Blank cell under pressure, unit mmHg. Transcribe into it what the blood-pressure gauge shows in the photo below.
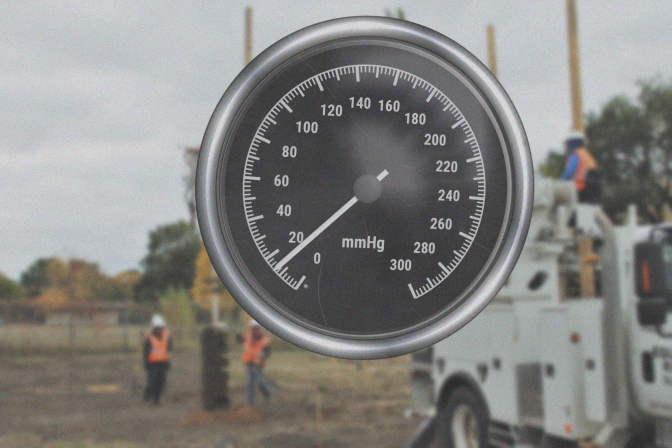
14 mmHg
